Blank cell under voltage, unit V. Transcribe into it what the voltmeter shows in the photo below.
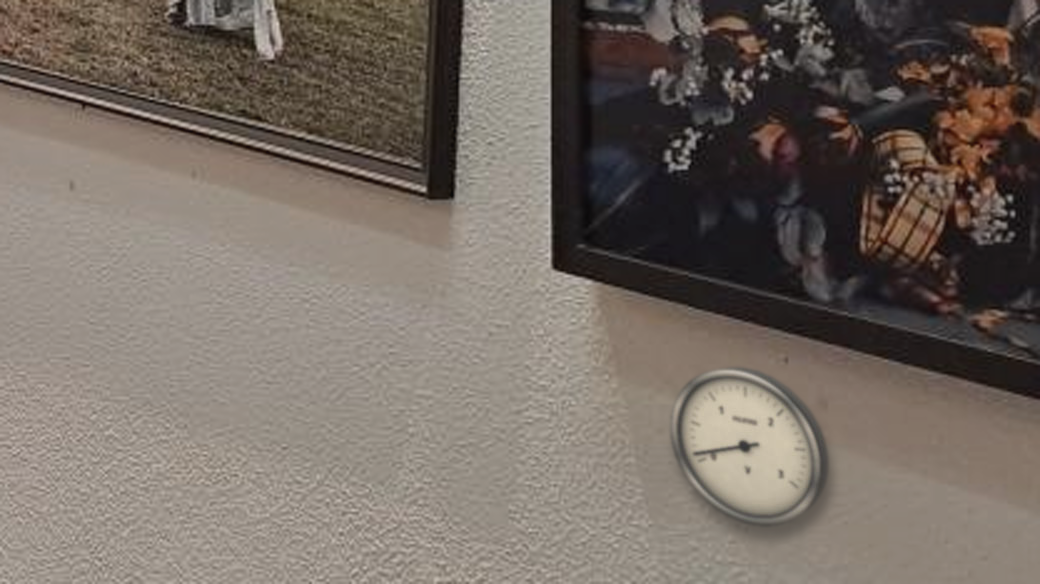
0.1 V
